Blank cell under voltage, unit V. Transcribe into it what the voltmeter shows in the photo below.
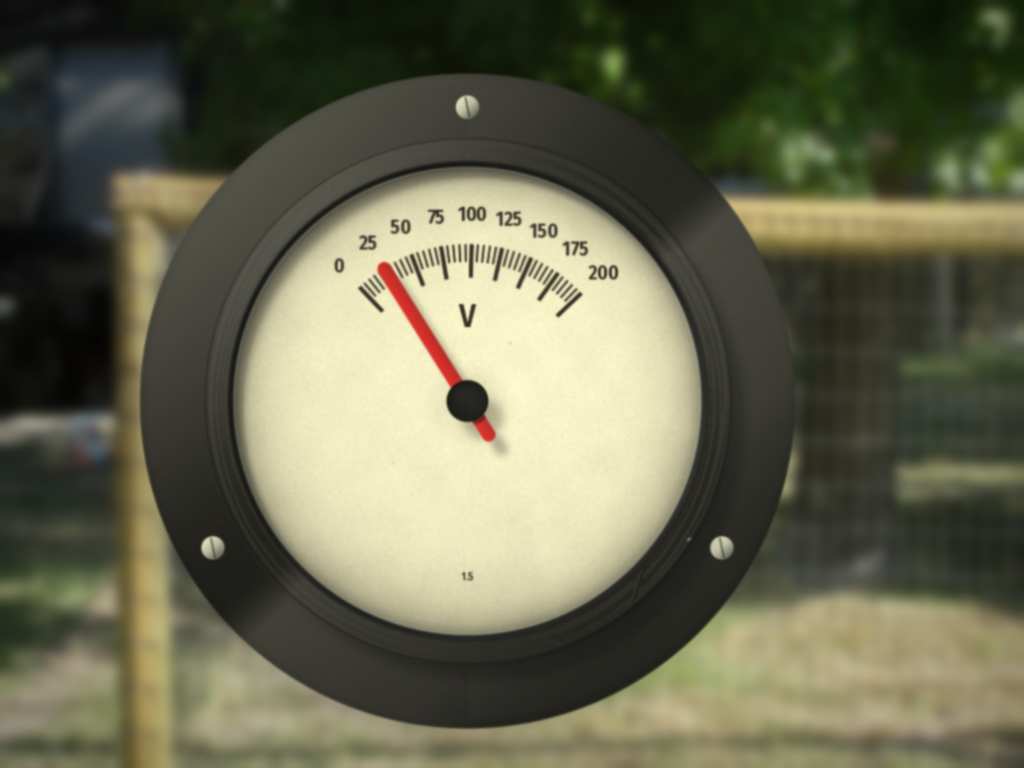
25 V
